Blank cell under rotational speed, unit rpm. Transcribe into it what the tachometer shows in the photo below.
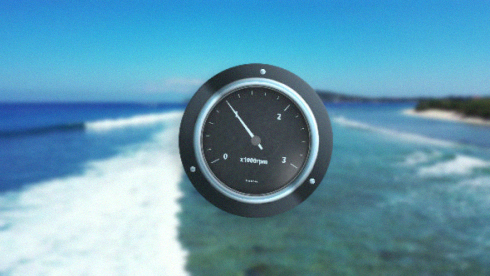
1000 rpm
